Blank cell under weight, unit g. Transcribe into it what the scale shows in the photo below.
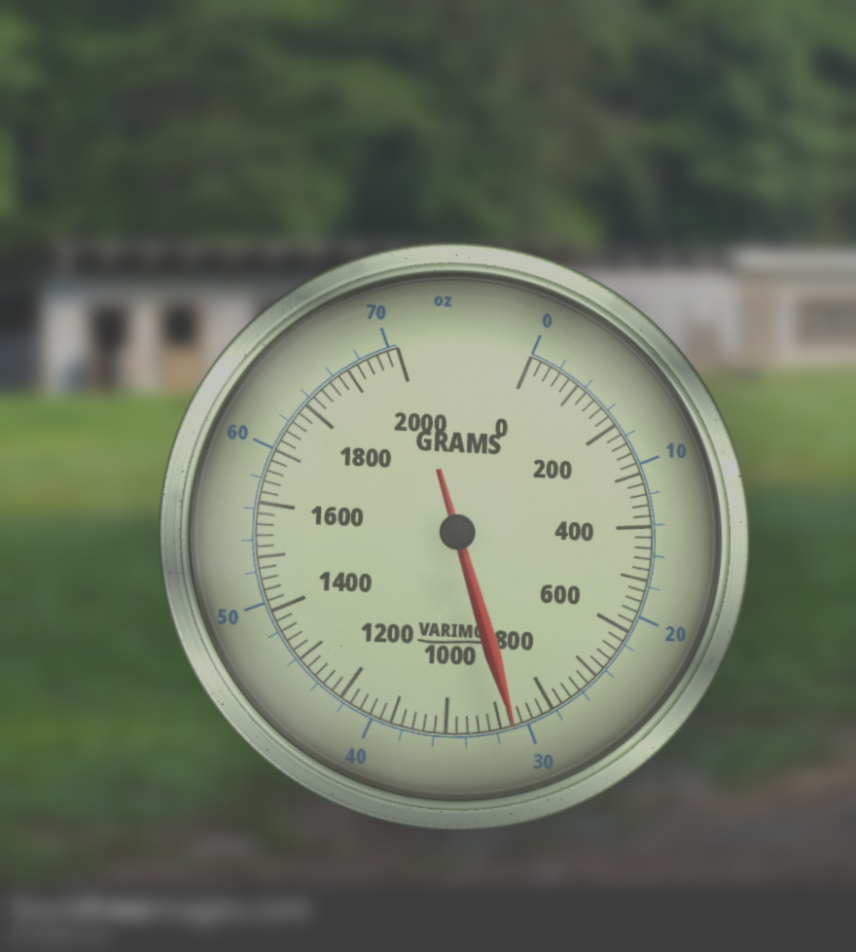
880 g
